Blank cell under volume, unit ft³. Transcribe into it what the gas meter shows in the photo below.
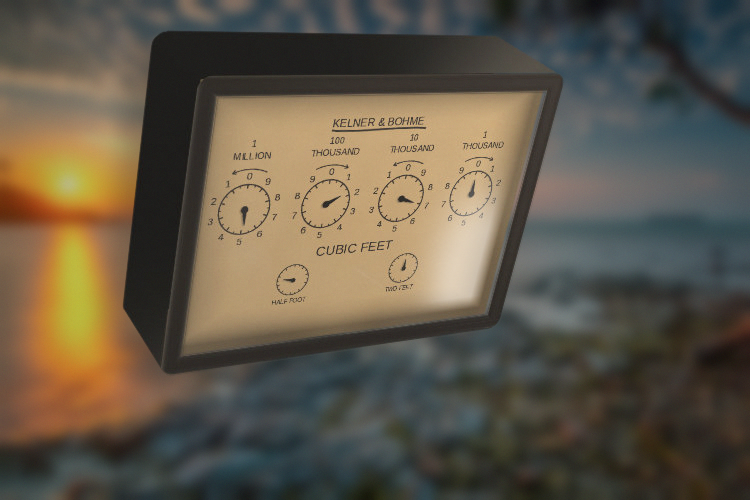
517000 ft³
